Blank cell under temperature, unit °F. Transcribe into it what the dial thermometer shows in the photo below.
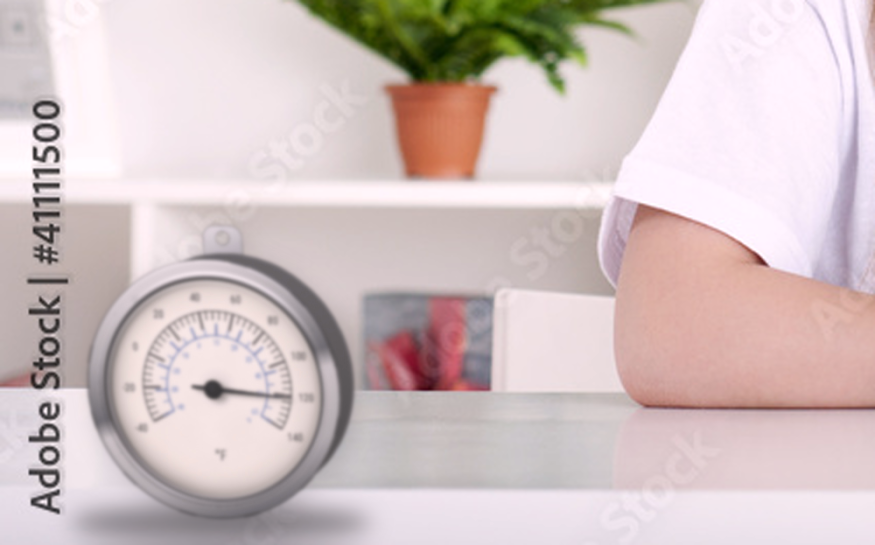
120 °F
